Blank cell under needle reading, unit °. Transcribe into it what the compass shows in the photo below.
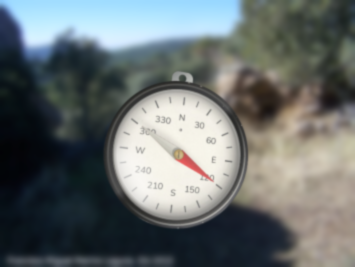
120 °
